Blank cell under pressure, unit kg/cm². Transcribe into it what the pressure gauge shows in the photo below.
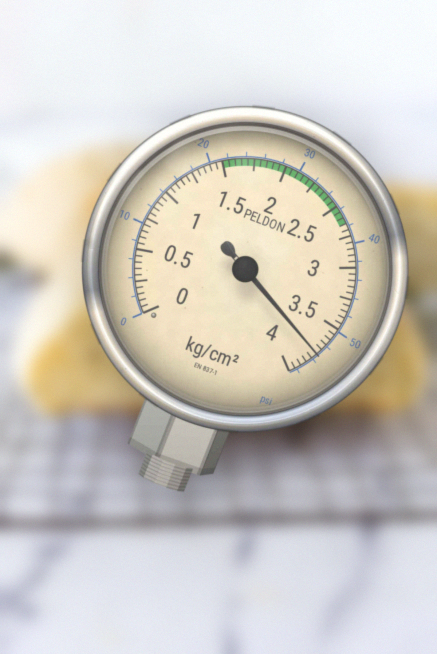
3.75 kg/cm²
